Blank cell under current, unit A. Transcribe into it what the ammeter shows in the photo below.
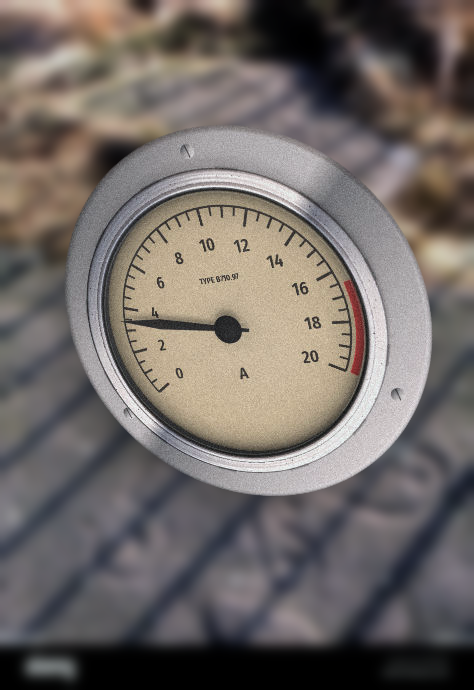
3.5 A
